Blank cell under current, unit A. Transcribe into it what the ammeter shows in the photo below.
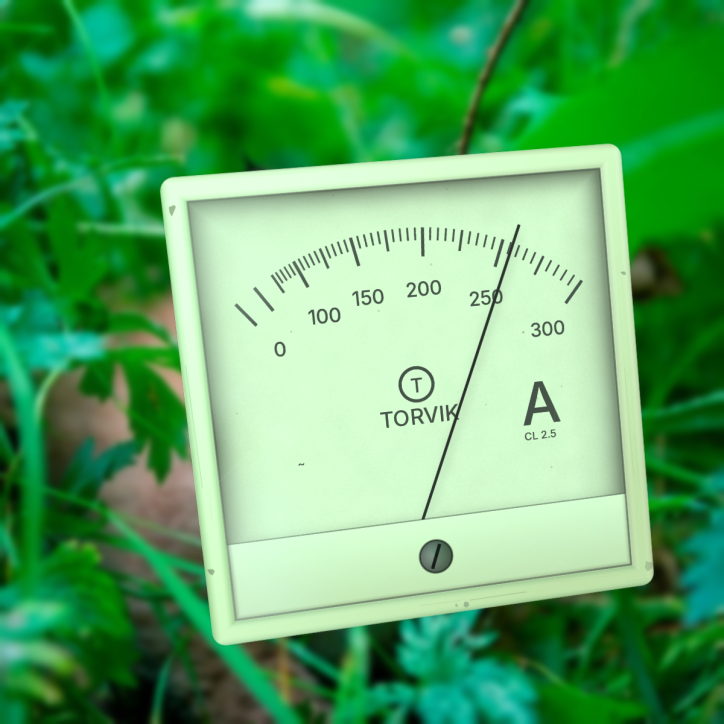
255 A
